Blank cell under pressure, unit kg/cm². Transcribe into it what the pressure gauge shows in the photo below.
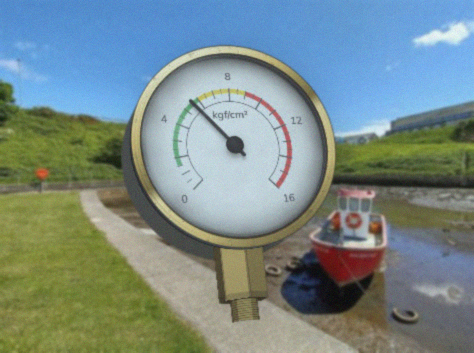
5.5 kg/cm²
